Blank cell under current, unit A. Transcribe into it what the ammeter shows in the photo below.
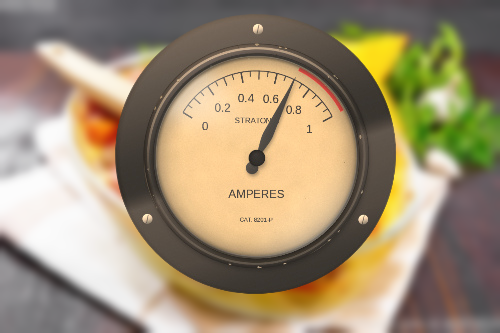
0.7 A
